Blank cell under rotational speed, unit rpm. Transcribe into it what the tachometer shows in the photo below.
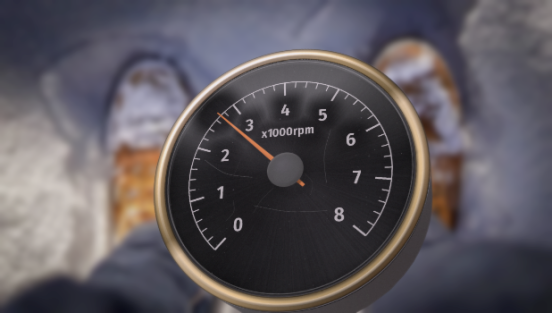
2700 rpm
